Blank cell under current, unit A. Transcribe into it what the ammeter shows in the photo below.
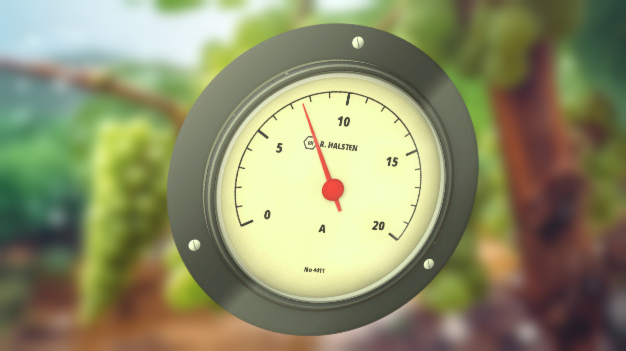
7.5 A
